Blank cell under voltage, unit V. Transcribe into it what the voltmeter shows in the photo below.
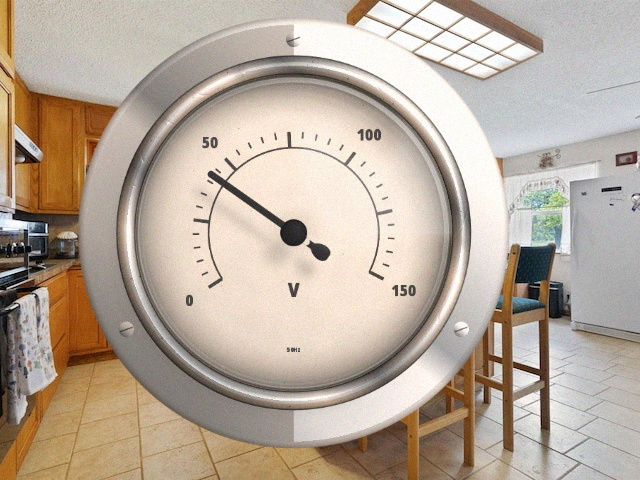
42.5 V
